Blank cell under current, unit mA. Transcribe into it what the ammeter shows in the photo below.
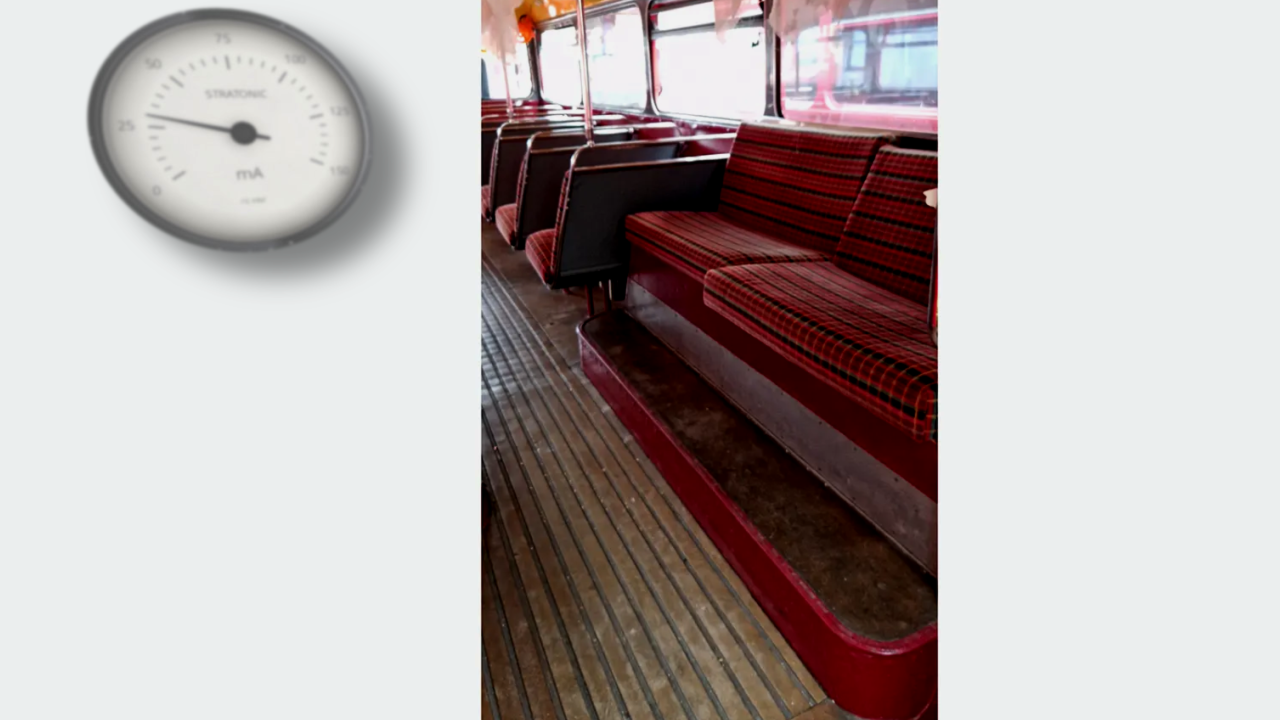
30 mA
